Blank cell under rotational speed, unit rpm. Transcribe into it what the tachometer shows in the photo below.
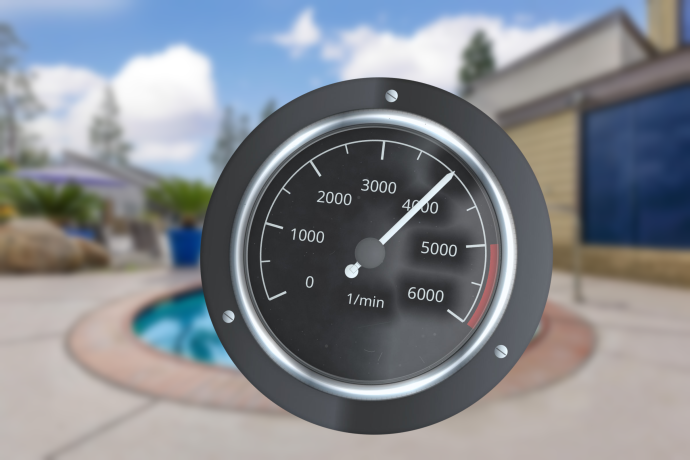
4000 rpm
